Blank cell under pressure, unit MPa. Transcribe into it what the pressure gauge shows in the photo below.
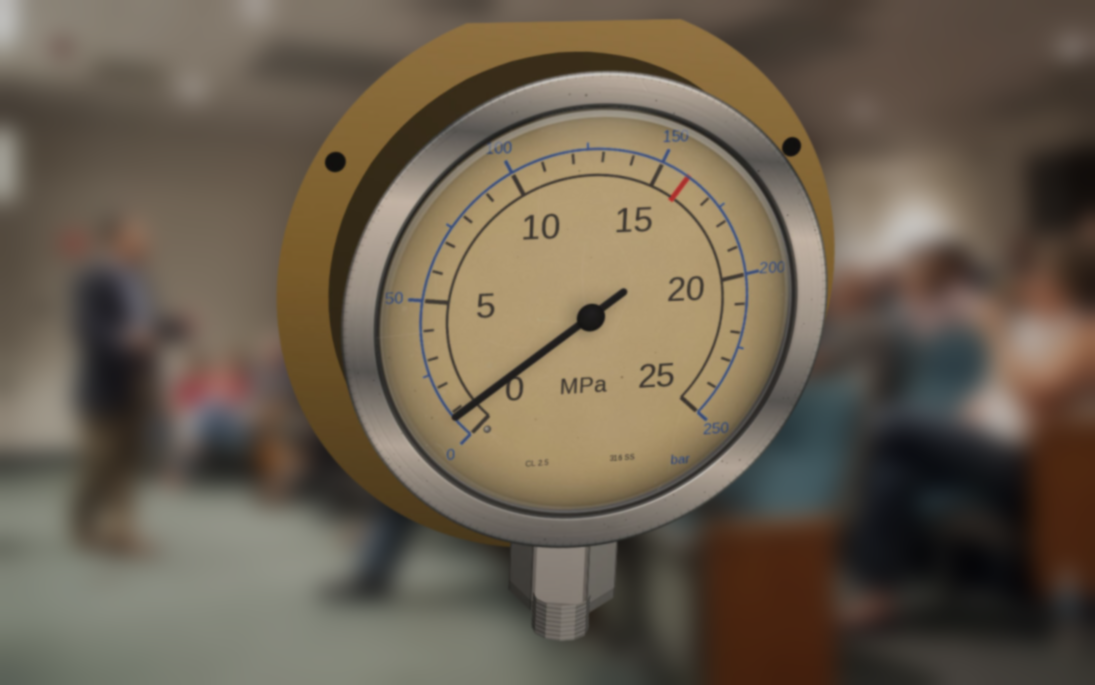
1 MPa
